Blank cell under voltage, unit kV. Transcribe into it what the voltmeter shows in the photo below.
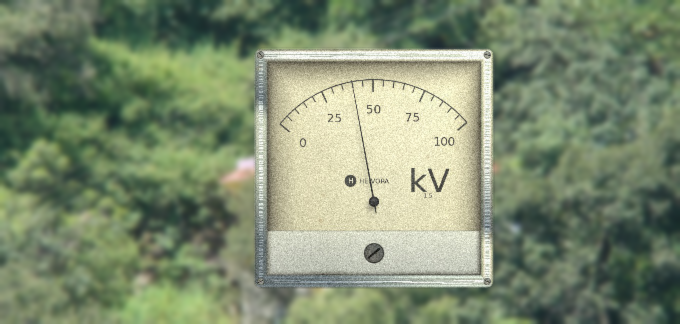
40 kV
